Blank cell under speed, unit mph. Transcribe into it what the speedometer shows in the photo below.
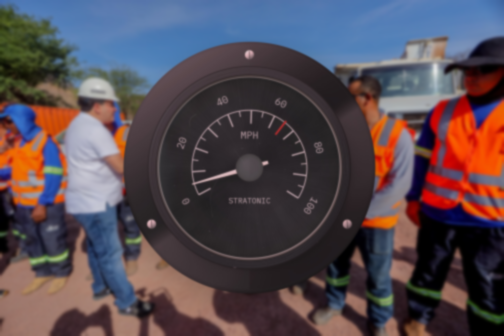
5 mph
